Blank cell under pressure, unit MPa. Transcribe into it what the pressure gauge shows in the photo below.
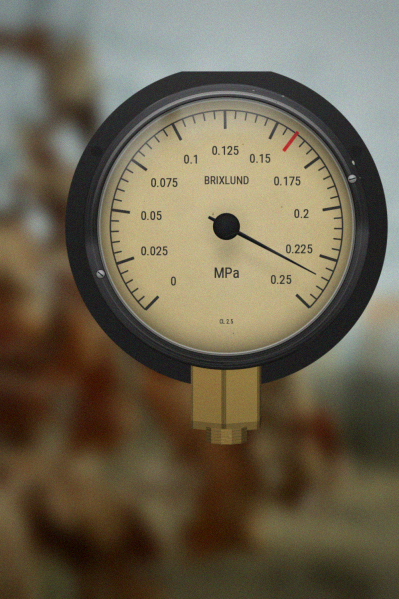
0.235 MPa
